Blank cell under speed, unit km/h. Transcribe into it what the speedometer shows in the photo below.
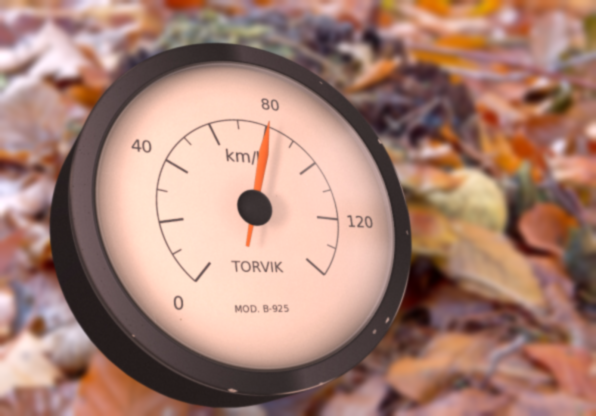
80 km/h
